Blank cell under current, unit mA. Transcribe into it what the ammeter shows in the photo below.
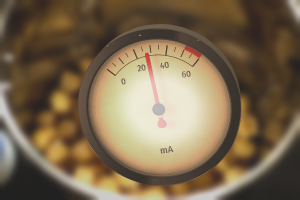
27.5 mA
